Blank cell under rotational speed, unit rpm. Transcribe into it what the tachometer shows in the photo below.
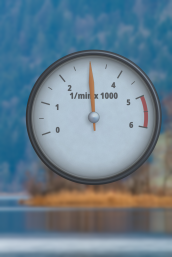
3000 rpm
